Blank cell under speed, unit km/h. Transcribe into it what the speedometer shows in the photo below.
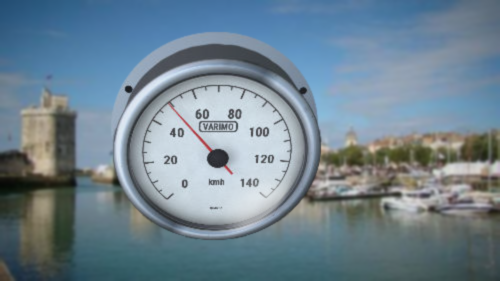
50 km/h
